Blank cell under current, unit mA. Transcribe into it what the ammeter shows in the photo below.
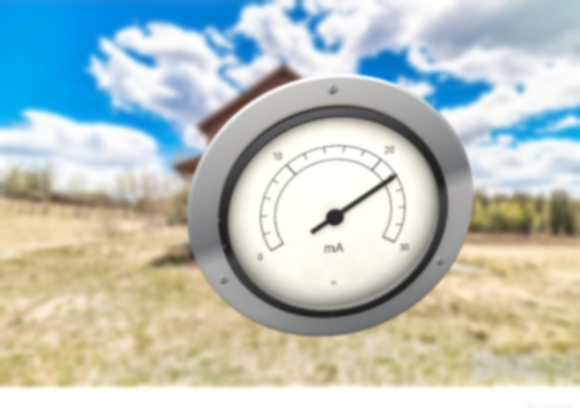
22 mA
